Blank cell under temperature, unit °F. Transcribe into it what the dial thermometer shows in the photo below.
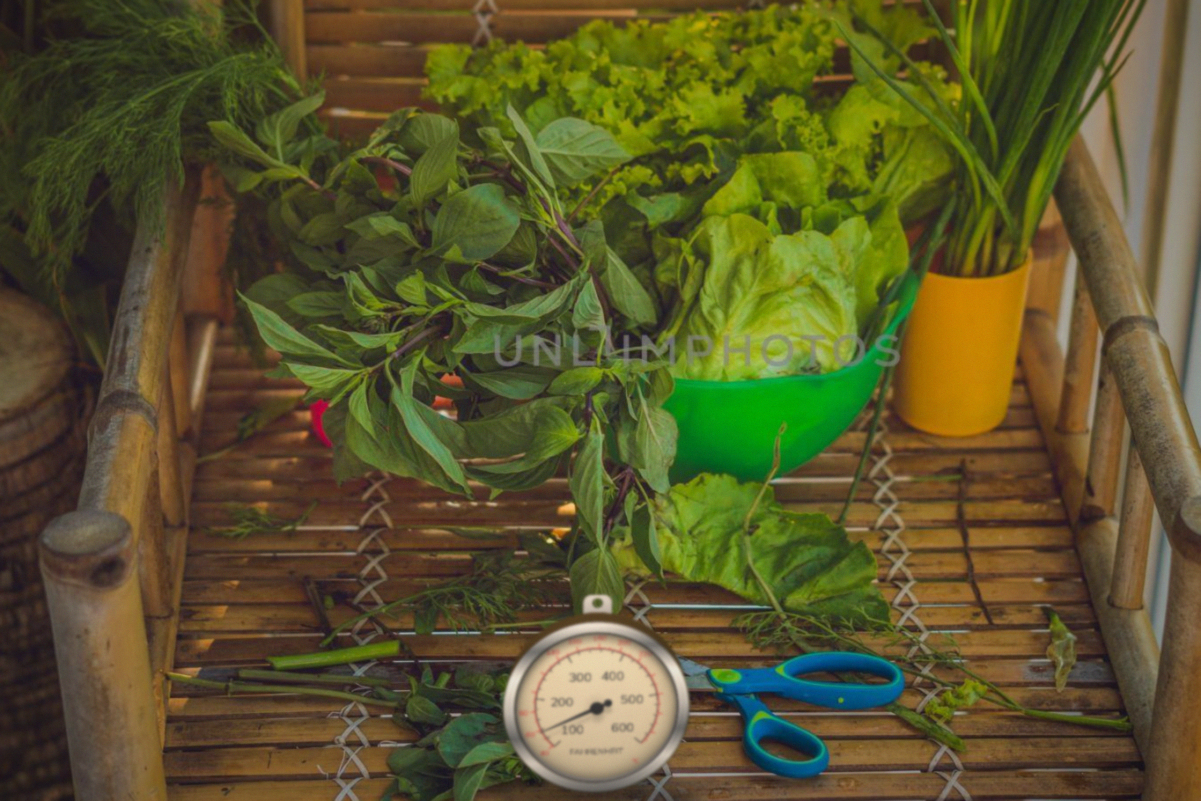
140 °F
